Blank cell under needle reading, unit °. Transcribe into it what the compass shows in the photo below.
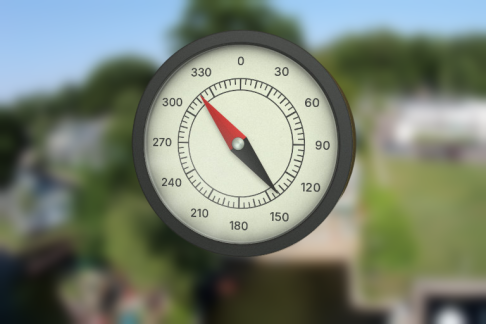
320 °
